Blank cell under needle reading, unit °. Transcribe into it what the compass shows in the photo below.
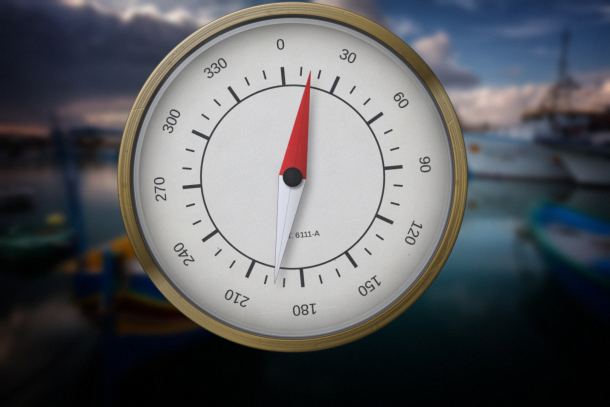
15 °
